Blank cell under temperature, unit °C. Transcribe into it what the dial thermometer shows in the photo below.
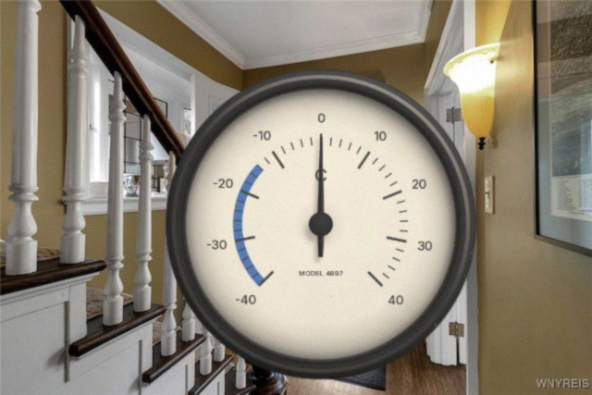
0 °C
